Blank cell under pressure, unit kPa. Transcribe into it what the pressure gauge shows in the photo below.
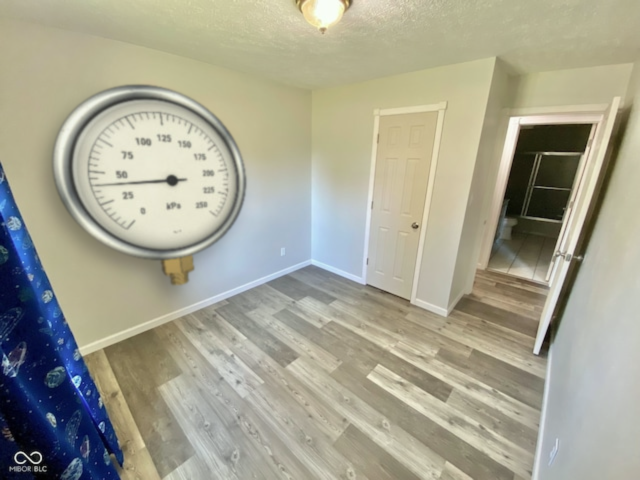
40 kPa
